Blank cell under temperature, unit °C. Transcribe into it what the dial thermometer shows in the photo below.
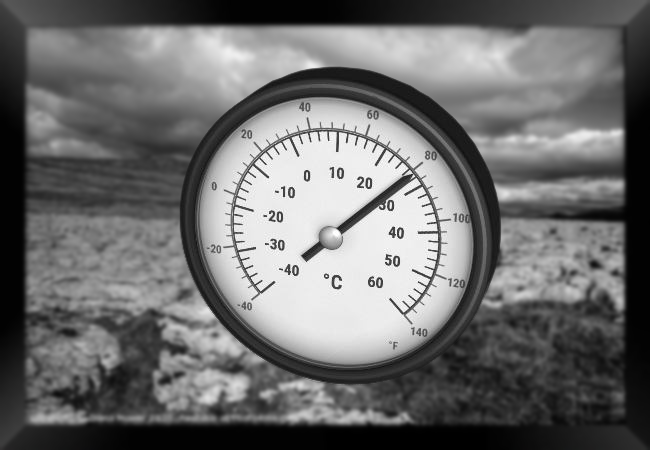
27 °C
